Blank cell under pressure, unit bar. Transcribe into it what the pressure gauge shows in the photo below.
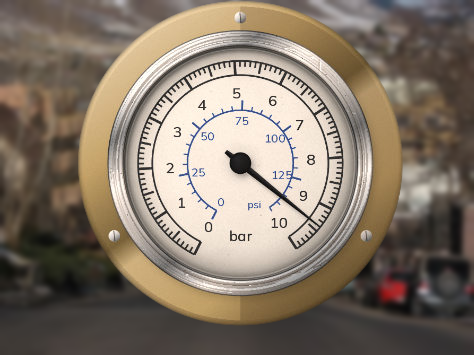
9.4 bar
